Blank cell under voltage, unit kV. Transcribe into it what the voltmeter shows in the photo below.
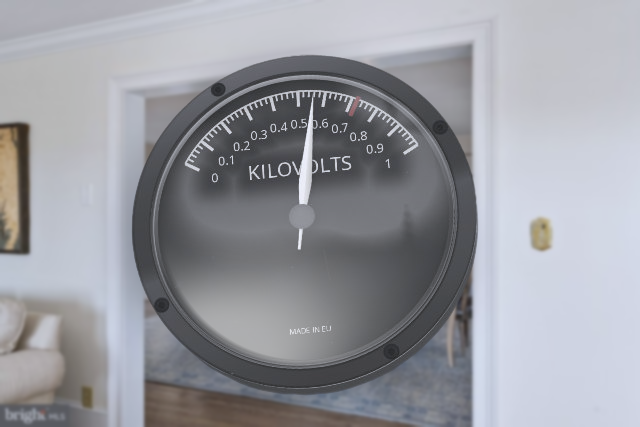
0.56 kV
